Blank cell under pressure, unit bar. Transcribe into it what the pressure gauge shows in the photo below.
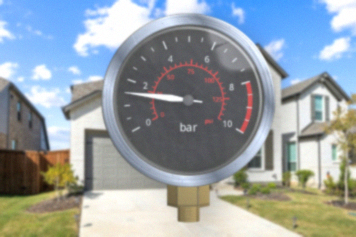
1.5 bar
